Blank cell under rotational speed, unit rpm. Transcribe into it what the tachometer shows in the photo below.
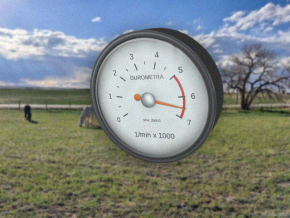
6500 rpm
